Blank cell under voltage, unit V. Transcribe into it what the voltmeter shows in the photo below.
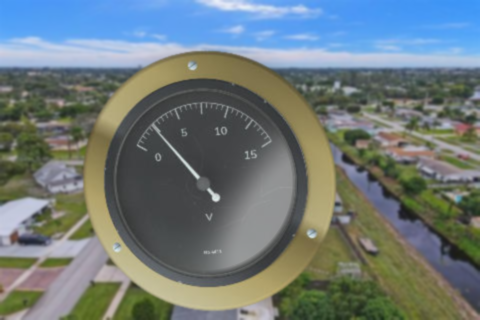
2.5 V
